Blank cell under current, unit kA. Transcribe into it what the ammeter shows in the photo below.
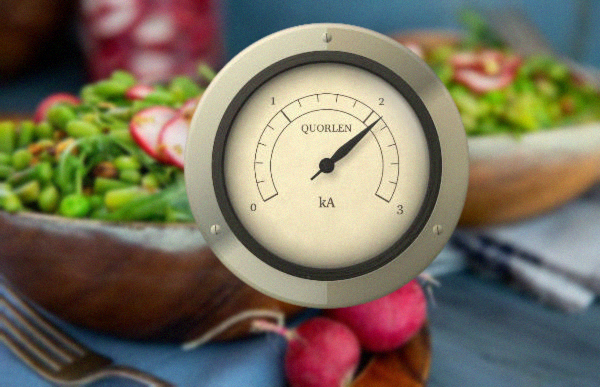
2.1 kA
